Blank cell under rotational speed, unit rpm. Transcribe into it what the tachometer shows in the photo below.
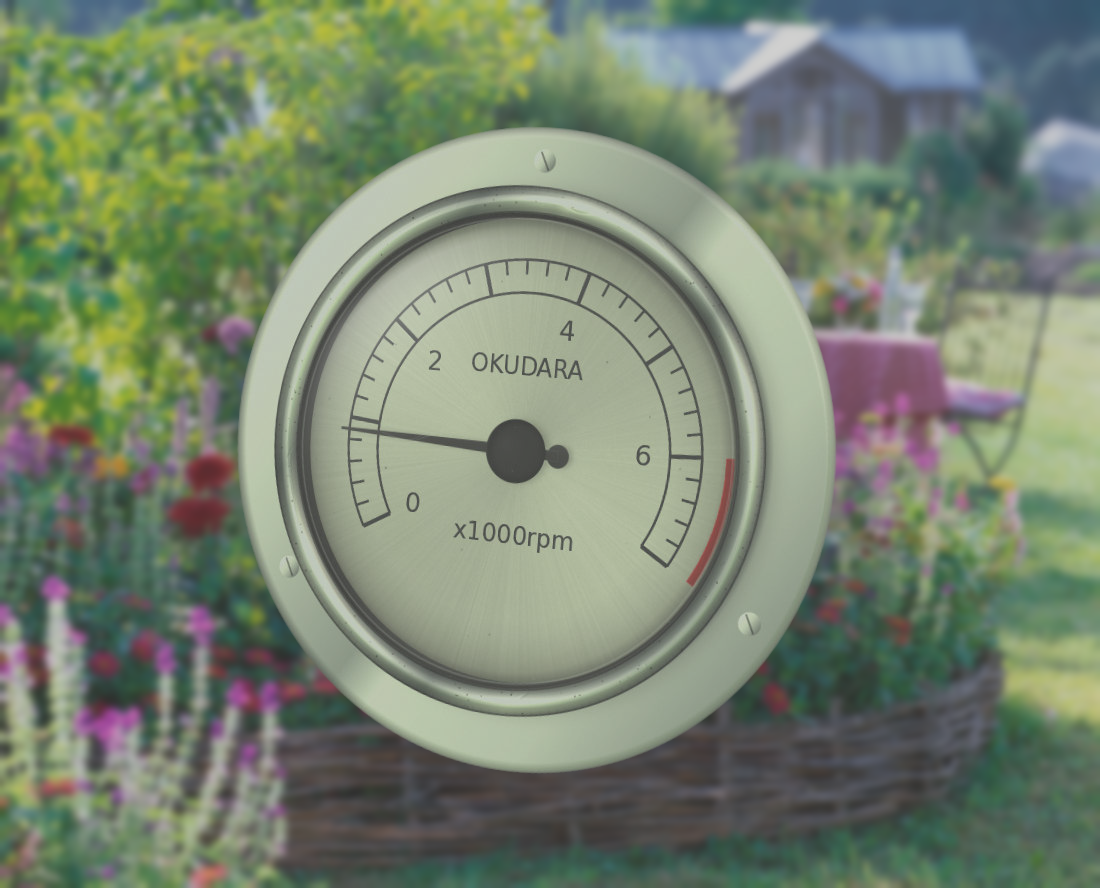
900 rpm
